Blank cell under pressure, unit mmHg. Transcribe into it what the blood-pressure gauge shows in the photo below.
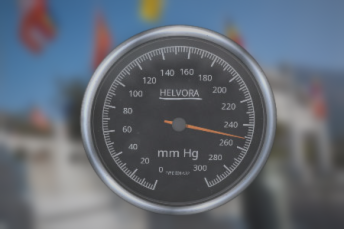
250 mmHg
